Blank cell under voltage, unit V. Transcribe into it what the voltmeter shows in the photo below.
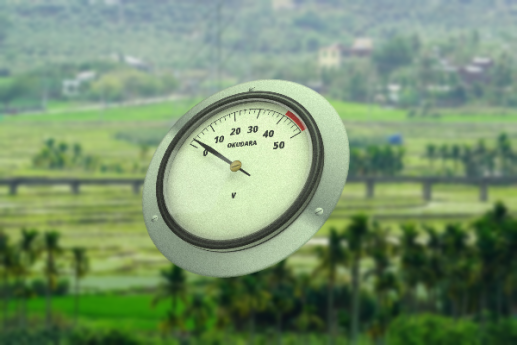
2 V
